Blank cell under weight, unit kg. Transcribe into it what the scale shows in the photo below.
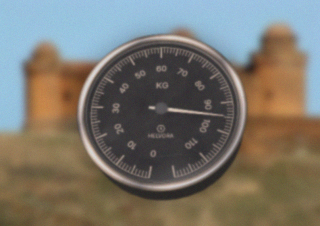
95 kg
